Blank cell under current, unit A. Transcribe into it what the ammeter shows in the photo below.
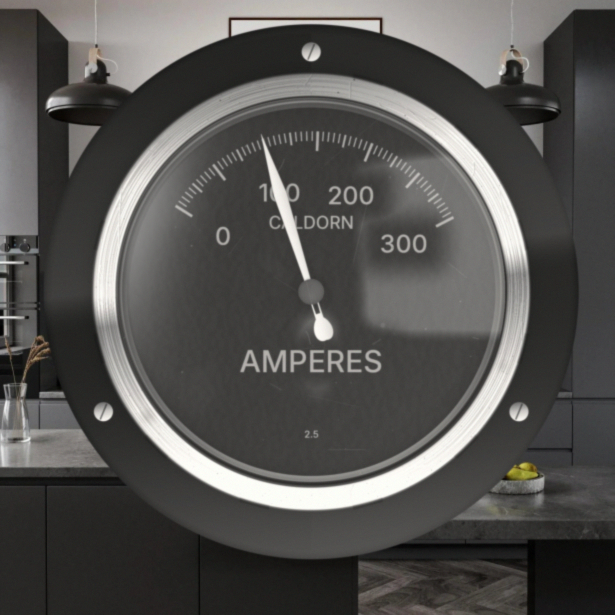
100 A
